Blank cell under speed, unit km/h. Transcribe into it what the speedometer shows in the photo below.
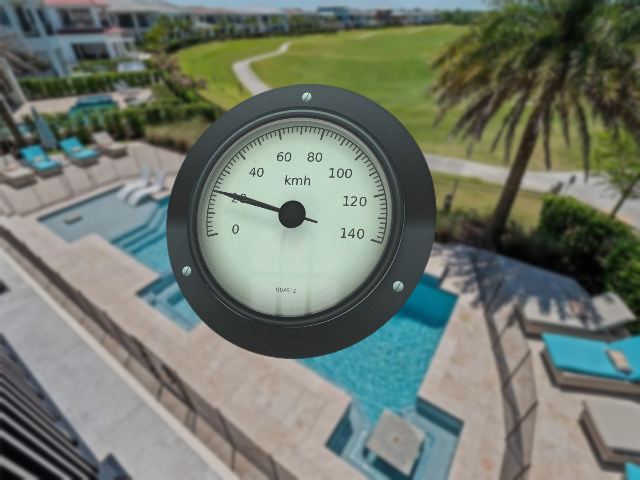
20 km/h
